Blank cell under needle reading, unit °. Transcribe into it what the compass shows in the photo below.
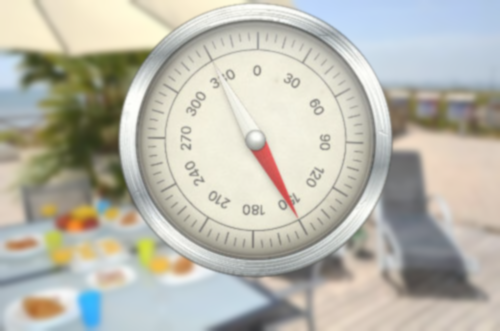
150 °
